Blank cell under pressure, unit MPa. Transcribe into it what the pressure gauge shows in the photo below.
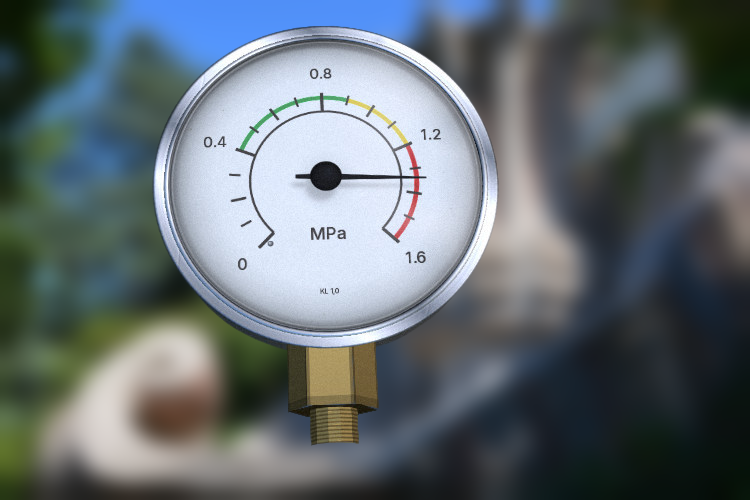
1.35 MPa
